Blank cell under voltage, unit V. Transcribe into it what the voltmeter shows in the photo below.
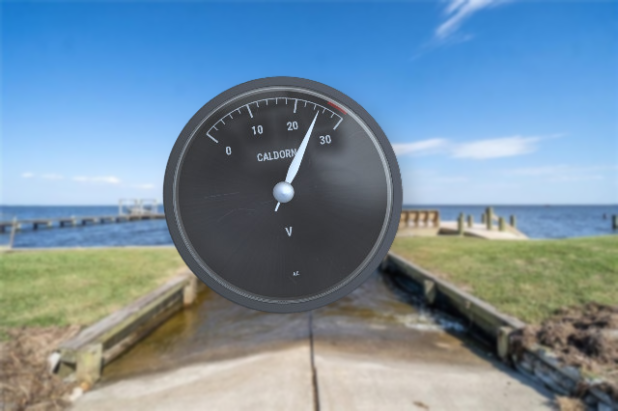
25 V
